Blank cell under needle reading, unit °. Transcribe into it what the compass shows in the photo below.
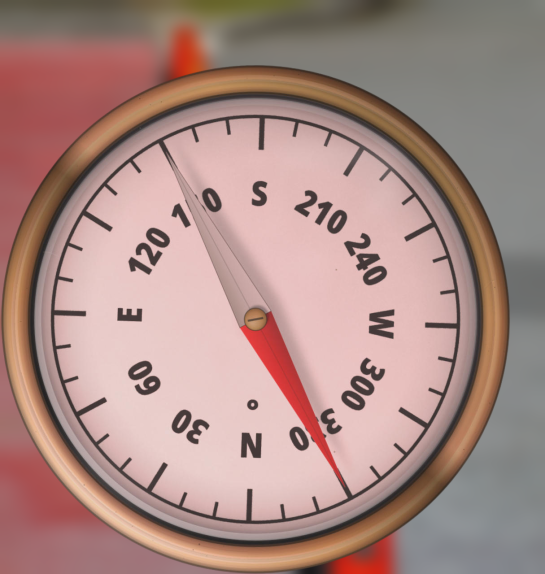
330 °
